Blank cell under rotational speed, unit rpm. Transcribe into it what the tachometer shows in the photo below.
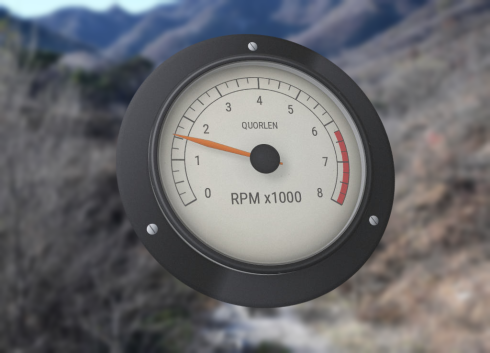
1500 rpm
